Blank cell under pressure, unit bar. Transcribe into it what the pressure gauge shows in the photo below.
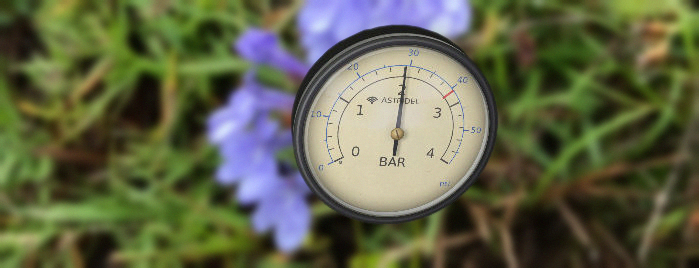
2 bar
